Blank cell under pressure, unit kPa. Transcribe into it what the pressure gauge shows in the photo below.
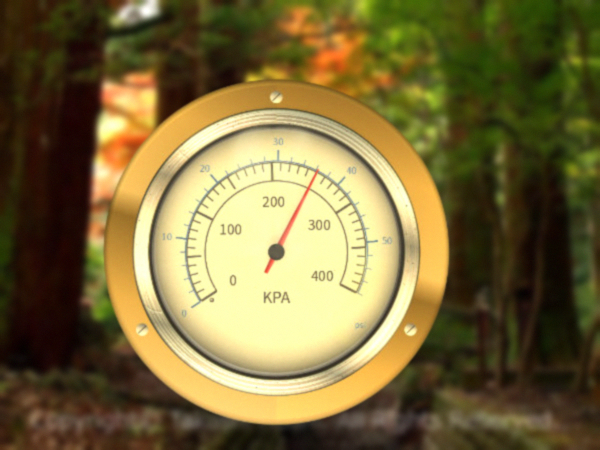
250 kPa
